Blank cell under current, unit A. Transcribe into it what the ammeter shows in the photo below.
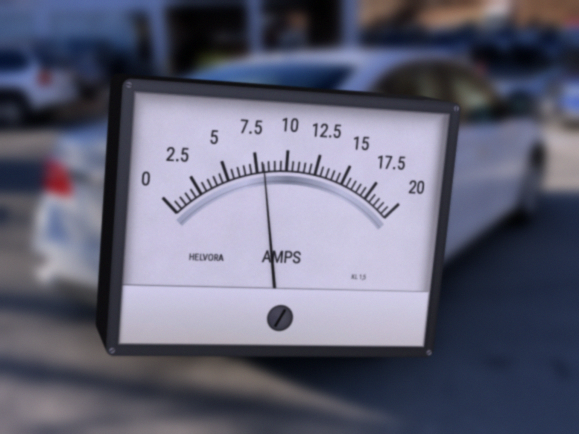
8 A
